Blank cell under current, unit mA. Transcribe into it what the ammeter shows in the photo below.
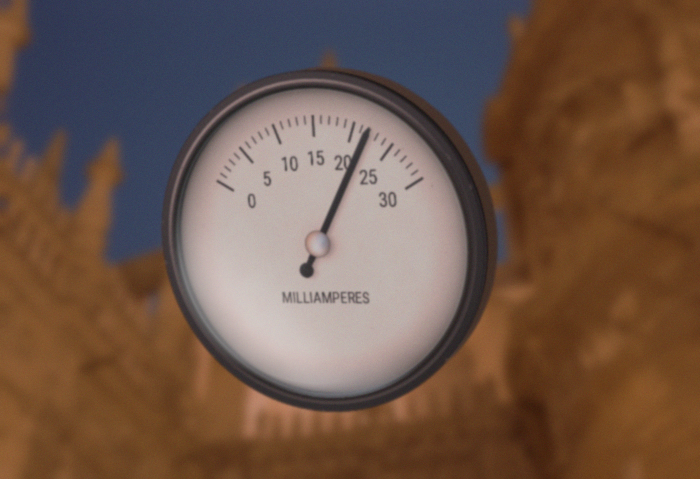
22 mA
